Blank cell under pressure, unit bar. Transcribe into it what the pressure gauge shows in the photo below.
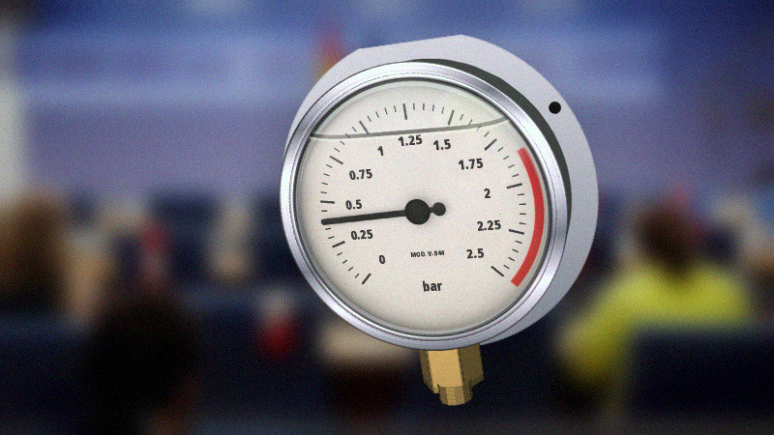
0.4 bar
